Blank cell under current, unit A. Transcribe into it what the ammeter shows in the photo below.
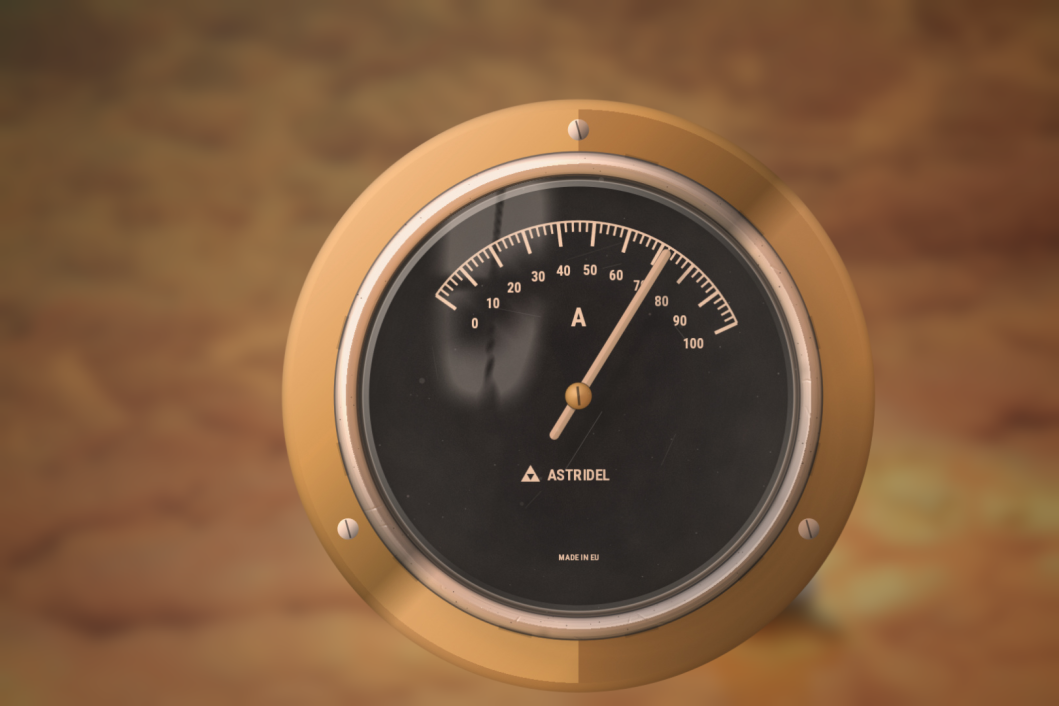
72 A
